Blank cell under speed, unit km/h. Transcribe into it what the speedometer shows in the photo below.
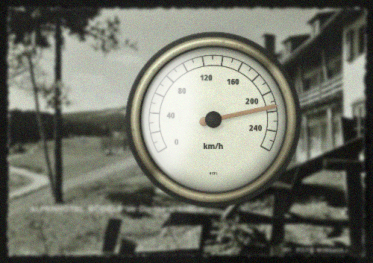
215 km/h
